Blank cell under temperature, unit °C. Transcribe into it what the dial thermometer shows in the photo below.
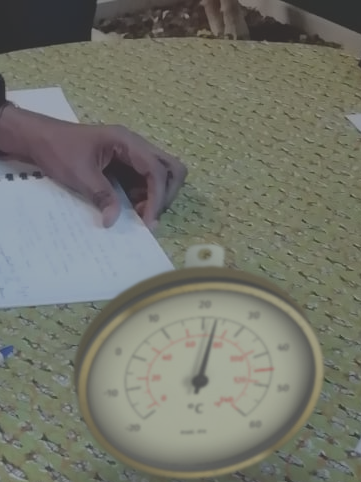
22.5 °C
